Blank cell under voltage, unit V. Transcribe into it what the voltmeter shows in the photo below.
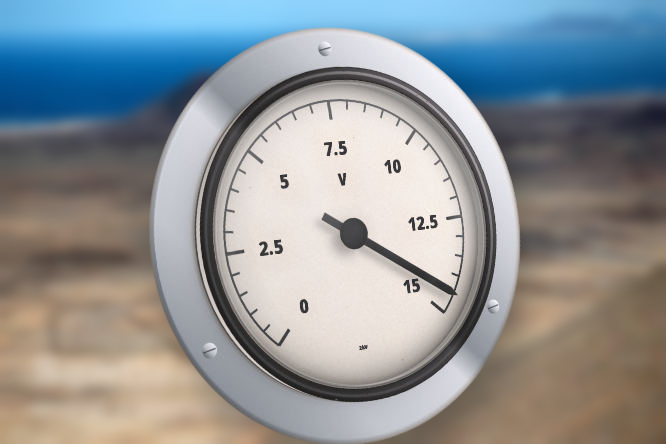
14.5 V
